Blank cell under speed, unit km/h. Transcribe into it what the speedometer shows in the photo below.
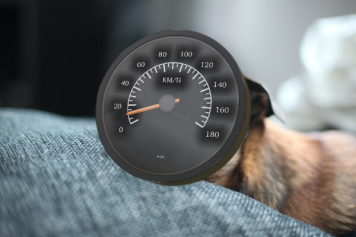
10 km/h
